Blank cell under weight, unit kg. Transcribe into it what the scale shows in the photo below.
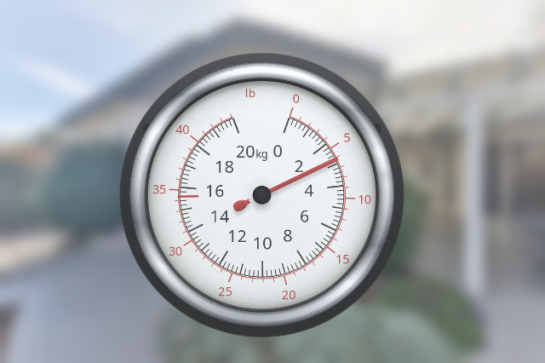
2.8 kg
